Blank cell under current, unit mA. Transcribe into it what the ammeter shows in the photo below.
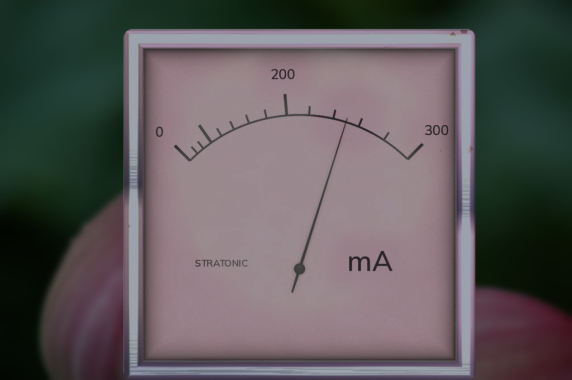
250 mA
